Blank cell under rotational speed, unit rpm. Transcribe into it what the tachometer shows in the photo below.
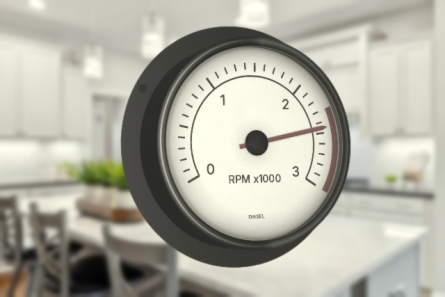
2450 rpm
